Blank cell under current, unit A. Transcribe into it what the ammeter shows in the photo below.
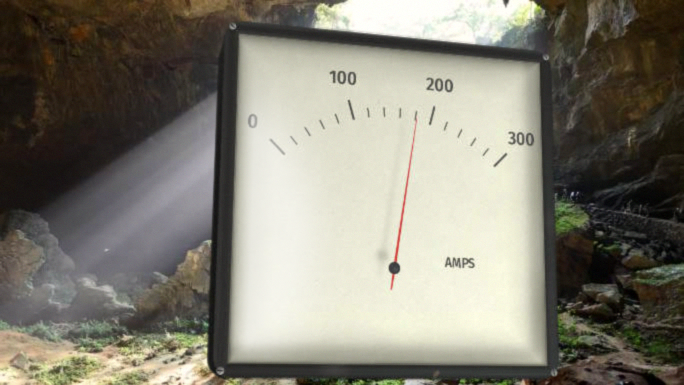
180 A
